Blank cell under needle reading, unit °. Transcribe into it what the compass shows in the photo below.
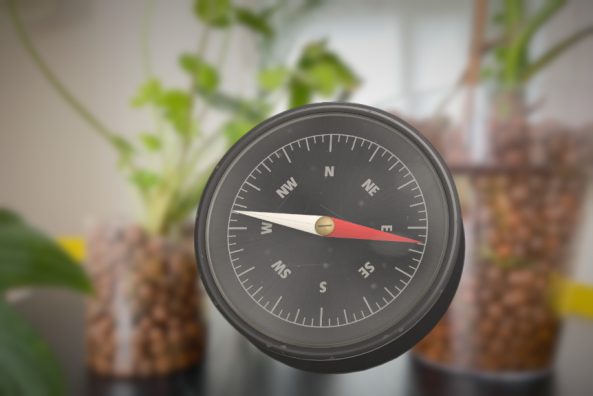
100 °
